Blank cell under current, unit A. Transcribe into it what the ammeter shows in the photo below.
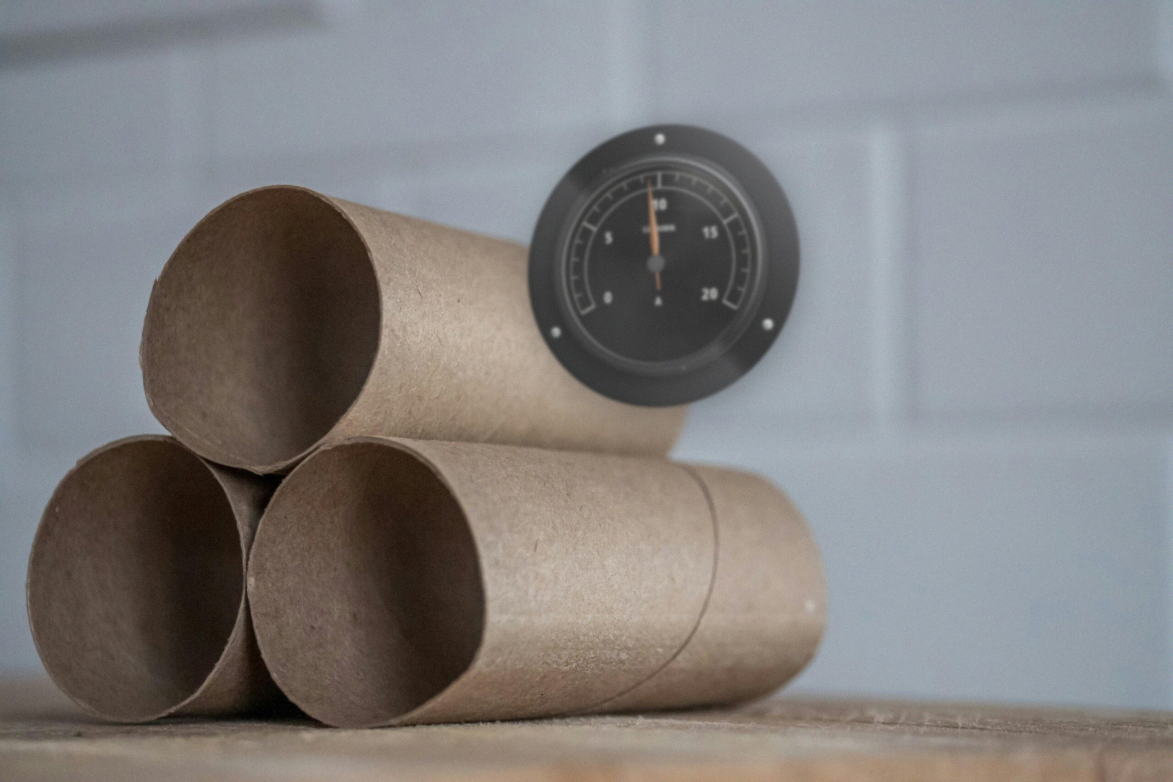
9.5 A
